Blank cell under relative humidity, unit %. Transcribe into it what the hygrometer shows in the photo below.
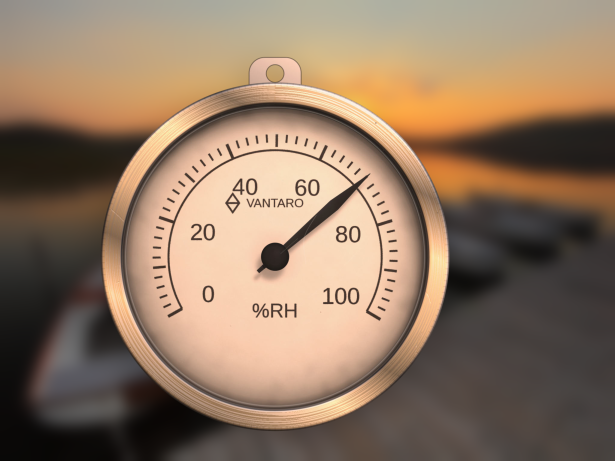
70 %
